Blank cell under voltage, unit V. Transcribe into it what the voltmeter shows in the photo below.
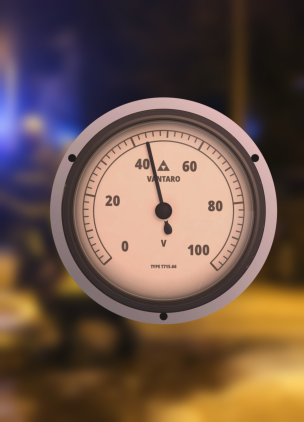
44 V
